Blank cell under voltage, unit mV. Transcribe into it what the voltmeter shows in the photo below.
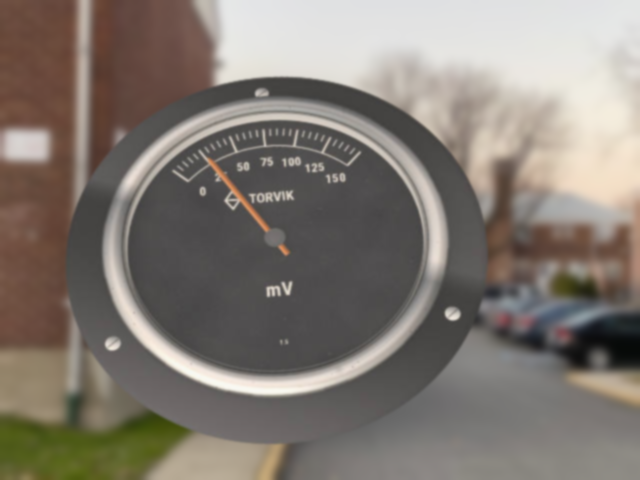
25 mV
